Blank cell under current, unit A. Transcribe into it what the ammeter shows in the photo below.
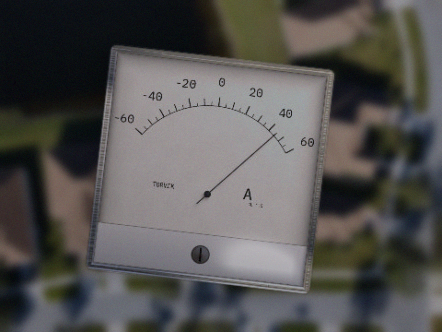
45 A
